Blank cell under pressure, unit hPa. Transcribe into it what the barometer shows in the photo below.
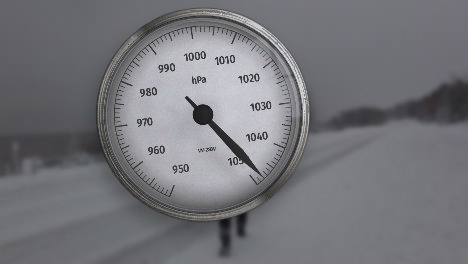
1048 hPa
